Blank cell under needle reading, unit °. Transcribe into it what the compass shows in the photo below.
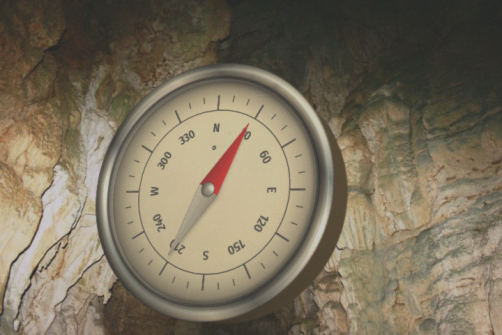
30 °
